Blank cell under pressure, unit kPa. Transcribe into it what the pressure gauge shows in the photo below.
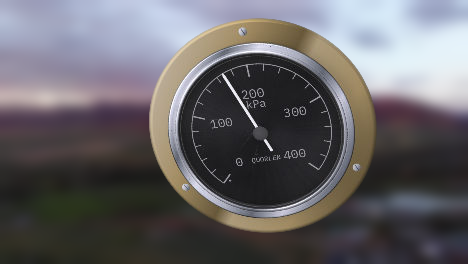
170 kPa
